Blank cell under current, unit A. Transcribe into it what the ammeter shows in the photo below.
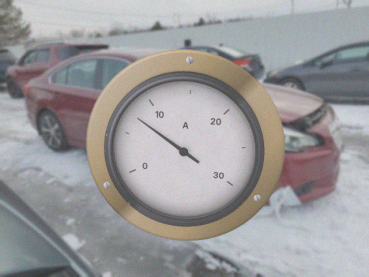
7.5 A
